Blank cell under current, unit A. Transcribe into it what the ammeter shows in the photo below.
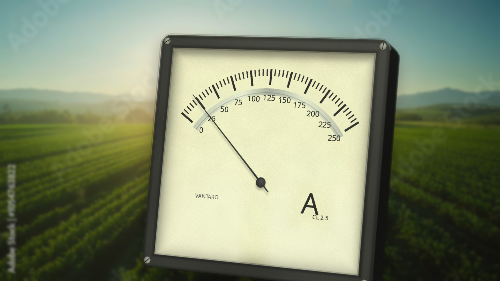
25 A
